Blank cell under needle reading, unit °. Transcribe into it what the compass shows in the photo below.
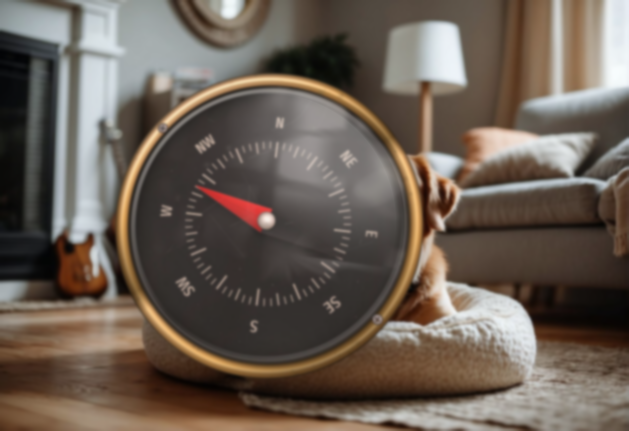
290 °
